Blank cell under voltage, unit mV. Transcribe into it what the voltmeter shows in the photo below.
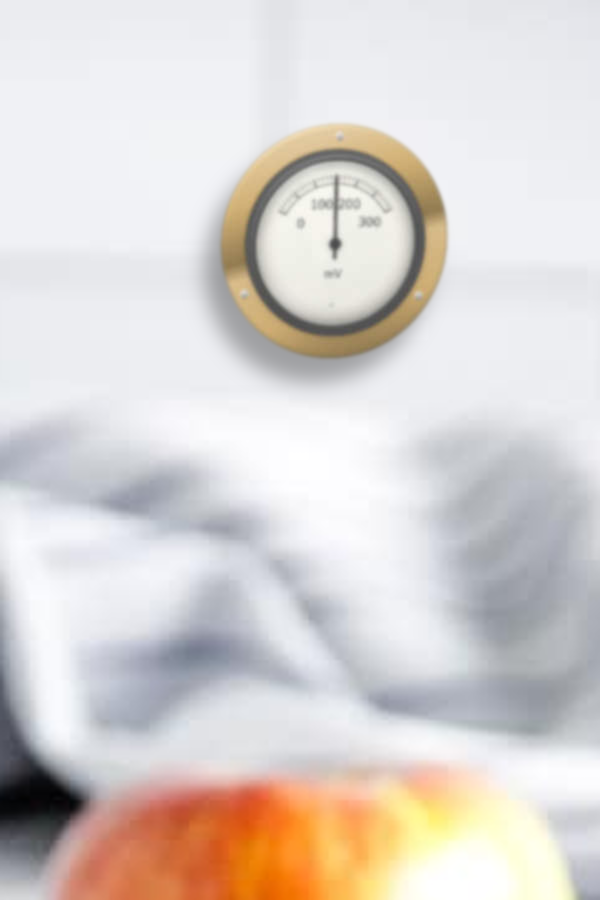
150 mV
